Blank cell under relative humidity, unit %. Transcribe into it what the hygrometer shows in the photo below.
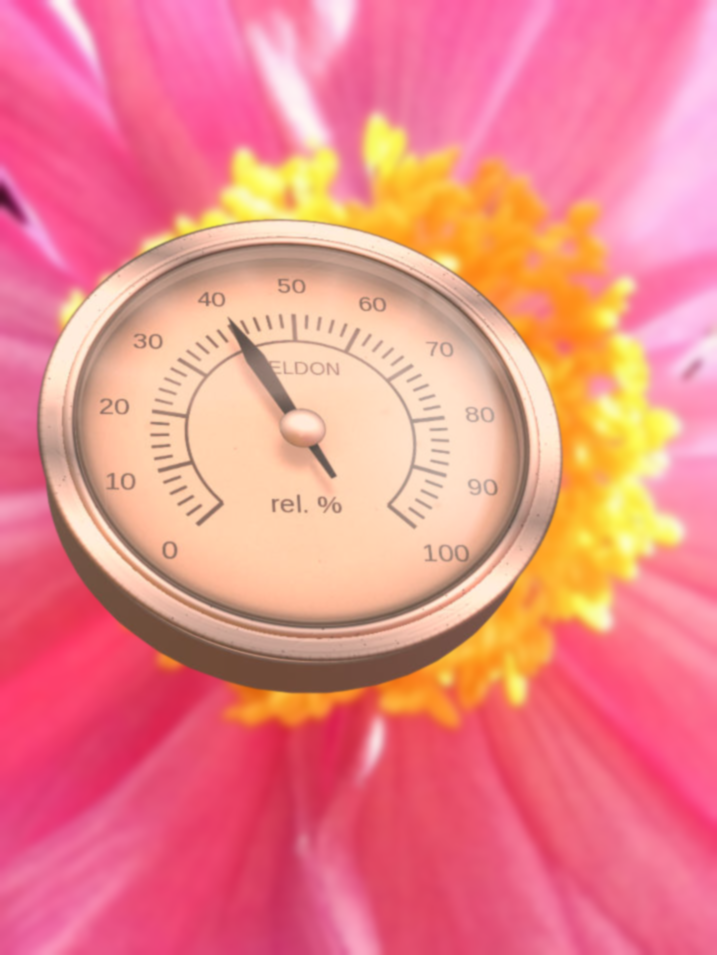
40 %
